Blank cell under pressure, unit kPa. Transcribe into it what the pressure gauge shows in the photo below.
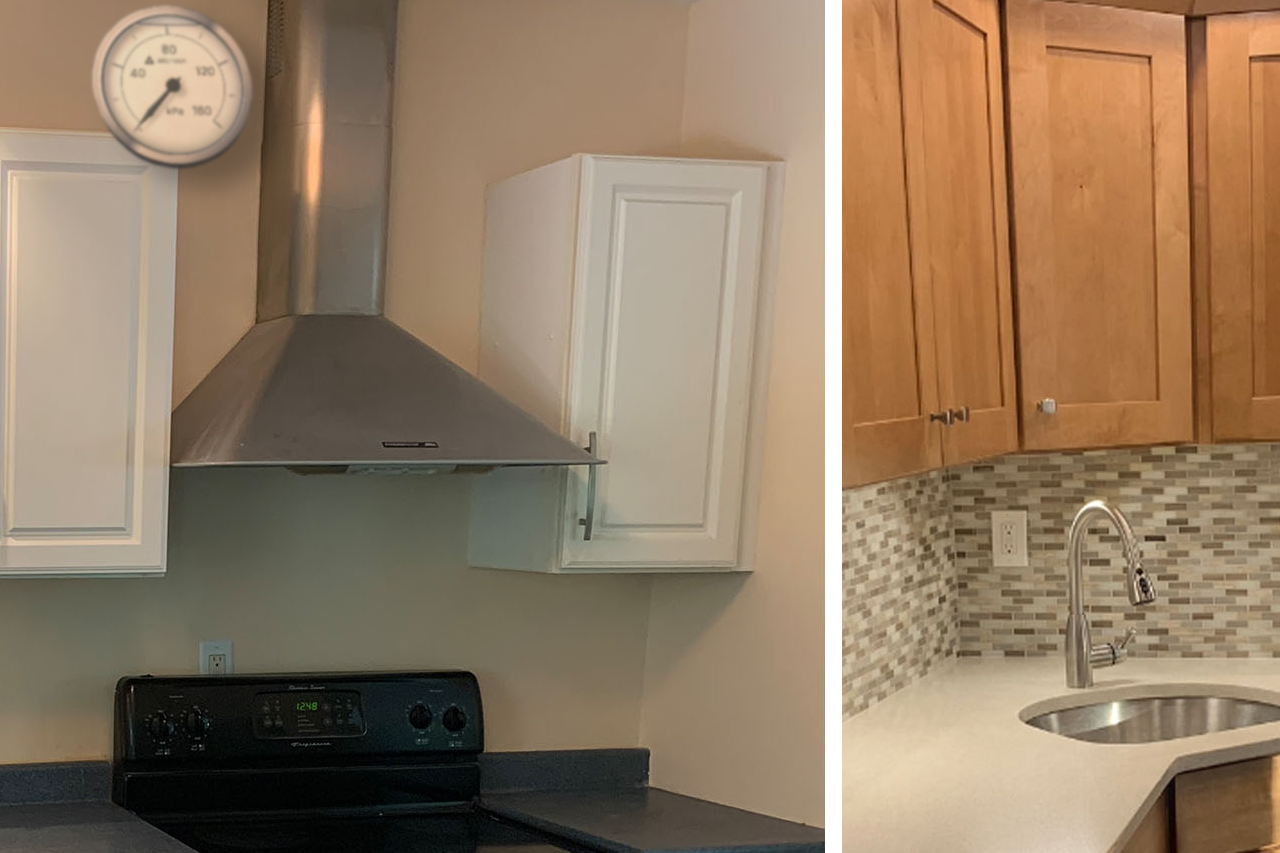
0 kPa
